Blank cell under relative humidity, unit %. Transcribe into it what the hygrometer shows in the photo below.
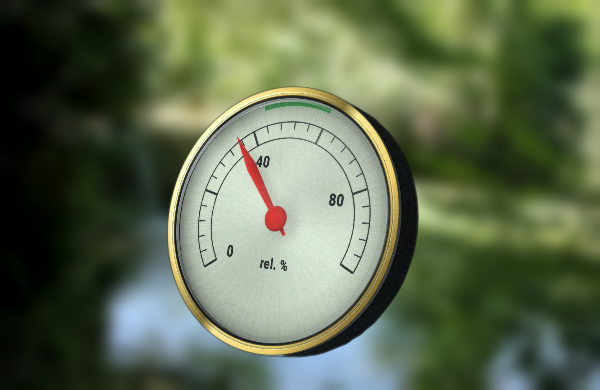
36 %
